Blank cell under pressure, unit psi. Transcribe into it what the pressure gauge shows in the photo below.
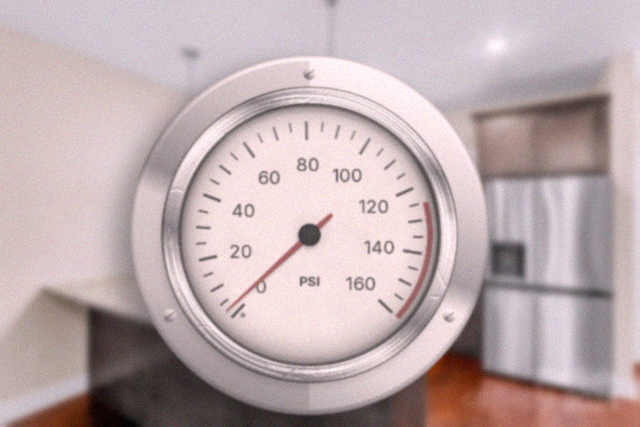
2.5 psi
